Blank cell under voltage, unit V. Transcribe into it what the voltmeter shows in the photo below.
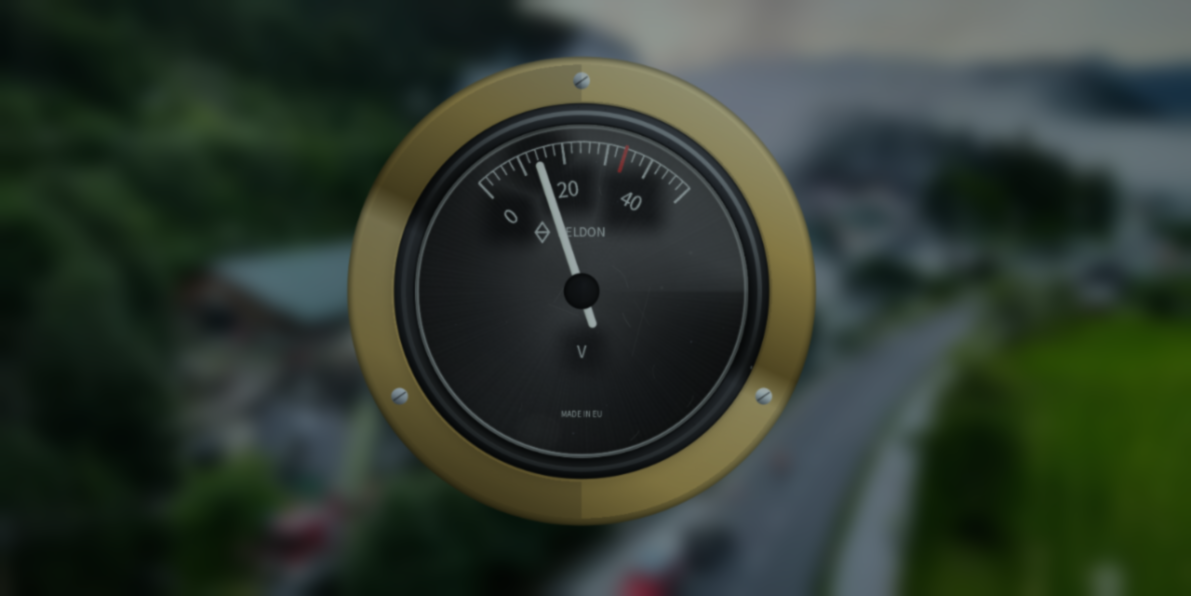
14 V
